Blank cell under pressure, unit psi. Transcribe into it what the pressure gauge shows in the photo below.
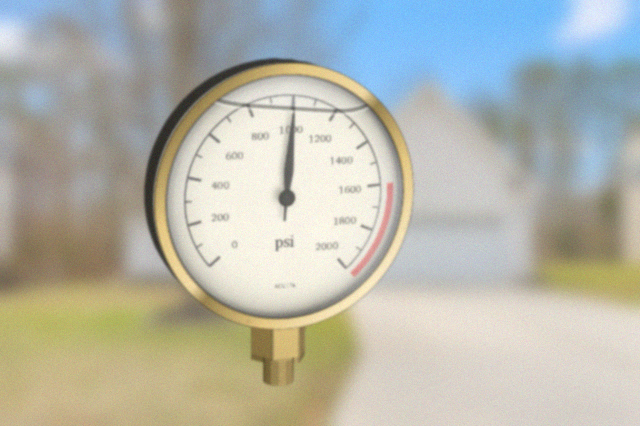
1000 psi
